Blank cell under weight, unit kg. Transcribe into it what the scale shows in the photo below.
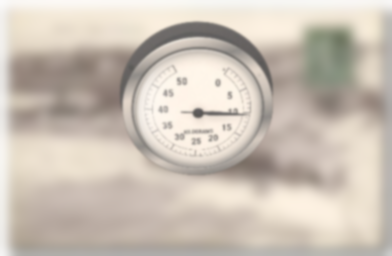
10 kg
